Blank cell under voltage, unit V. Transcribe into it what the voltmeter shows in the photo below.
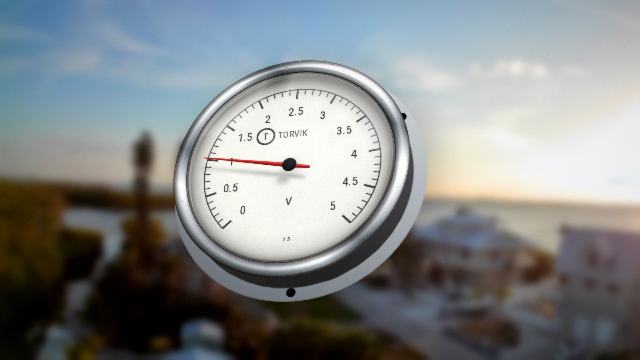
1 V
